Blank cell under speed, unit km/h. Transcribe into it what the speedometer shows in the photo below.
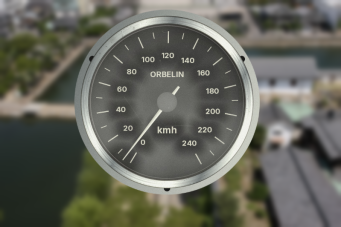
5 km/h
